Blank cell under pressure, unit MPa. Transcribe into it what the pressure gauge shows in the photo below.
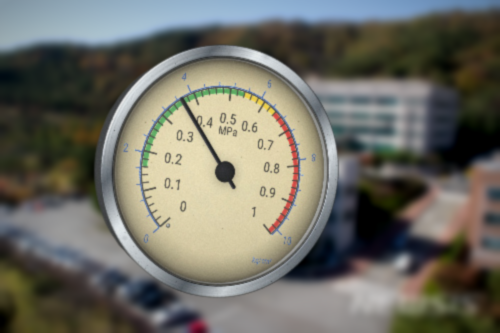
0.36 MPa
